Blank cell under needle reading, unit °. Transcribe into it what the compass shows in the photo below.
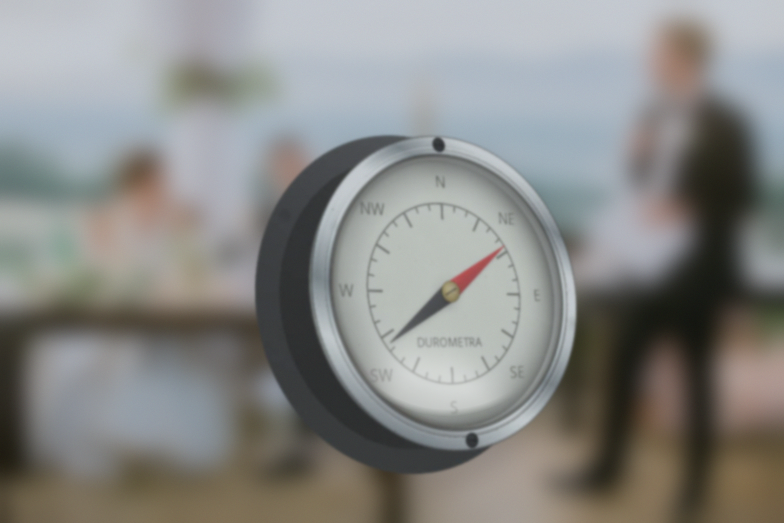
55 °
